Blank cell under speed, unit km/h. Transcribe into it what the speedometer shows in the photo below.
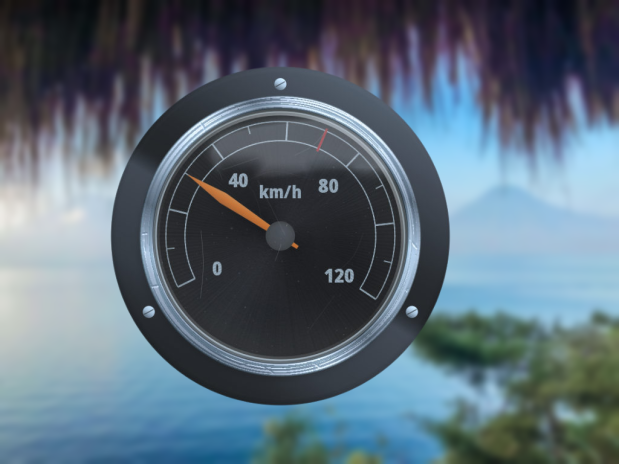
30 km/h
